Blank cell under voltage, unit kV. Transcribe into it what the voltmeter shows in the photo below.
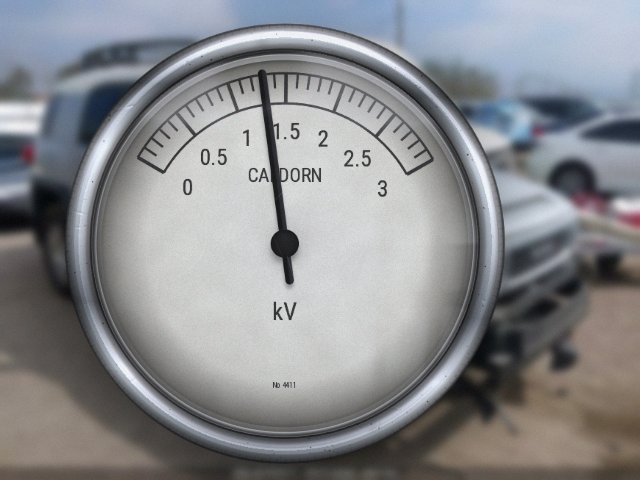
1.3 kV
